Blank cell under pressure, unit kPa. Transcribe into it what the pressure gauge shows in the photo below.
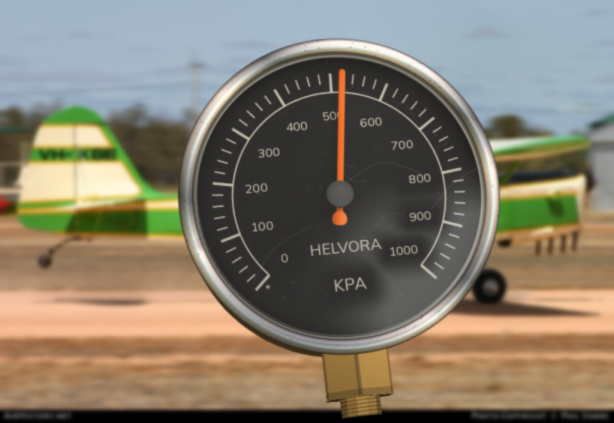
520 kPa
